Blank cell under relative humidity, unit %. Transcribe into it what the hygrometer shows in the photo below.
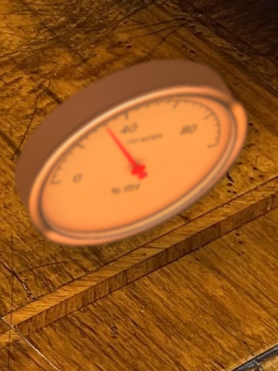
32 %
